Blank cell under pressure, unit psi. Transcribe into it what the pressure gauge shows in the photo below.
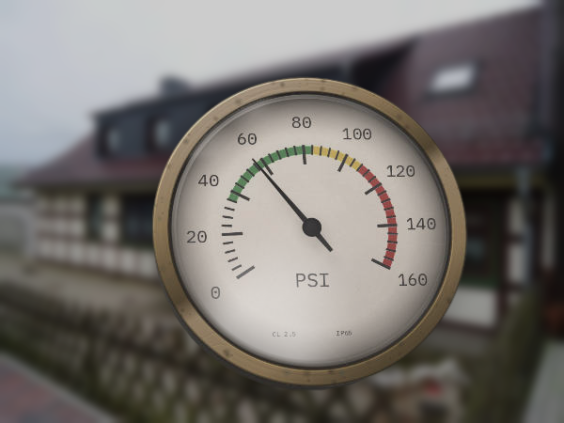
56 psi
